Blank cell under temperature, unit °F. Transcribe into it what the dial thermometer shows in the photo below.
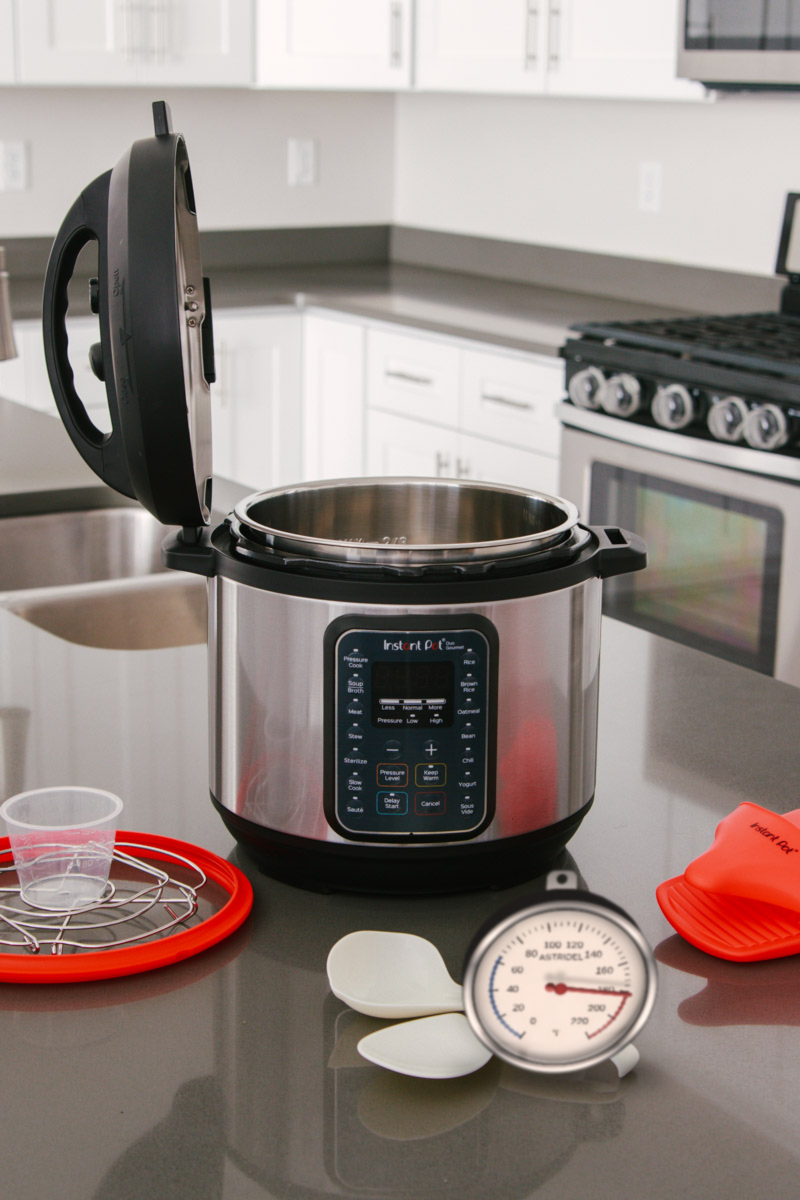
180 °F
